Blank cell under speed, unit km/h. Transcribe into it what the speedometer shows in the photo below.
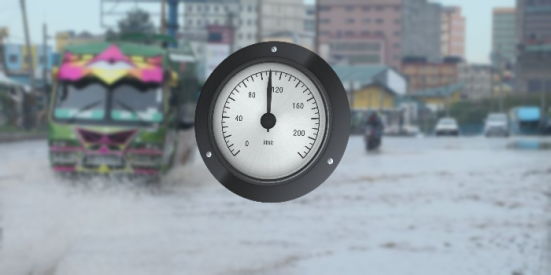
110 km/h
